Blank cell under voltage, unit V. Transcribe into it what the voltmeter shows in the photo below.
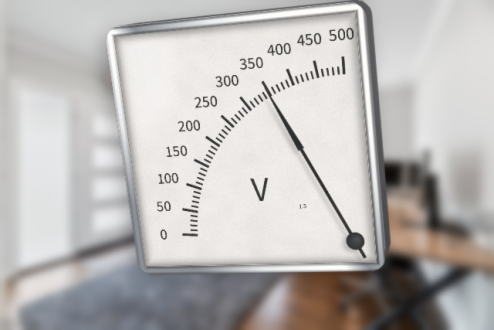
350 V
